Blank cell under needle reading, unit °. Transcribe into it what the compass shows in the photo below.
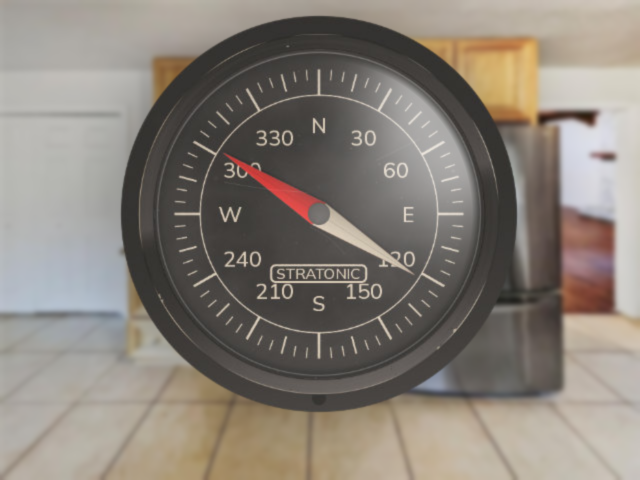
302.5 °
